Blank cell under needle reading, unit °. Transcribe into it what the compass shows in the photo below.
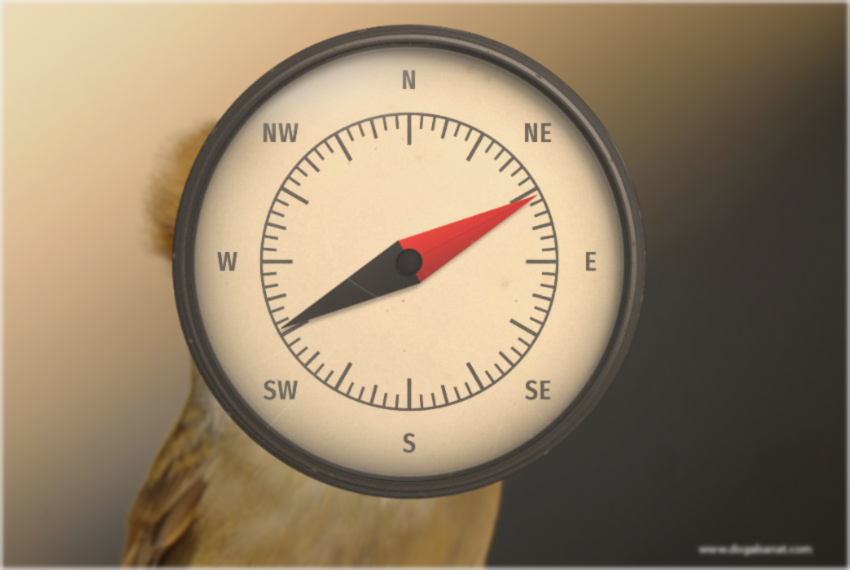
62.5 °
